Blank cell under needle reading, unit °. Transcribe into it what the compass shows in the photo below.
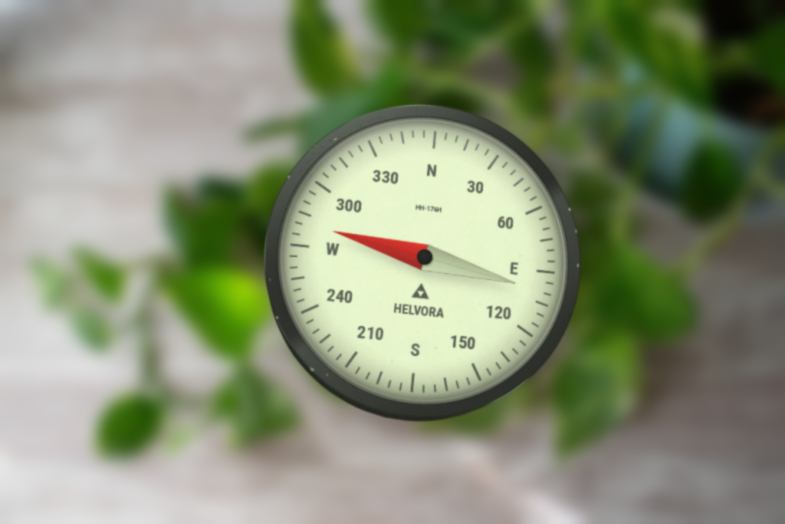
280 °
